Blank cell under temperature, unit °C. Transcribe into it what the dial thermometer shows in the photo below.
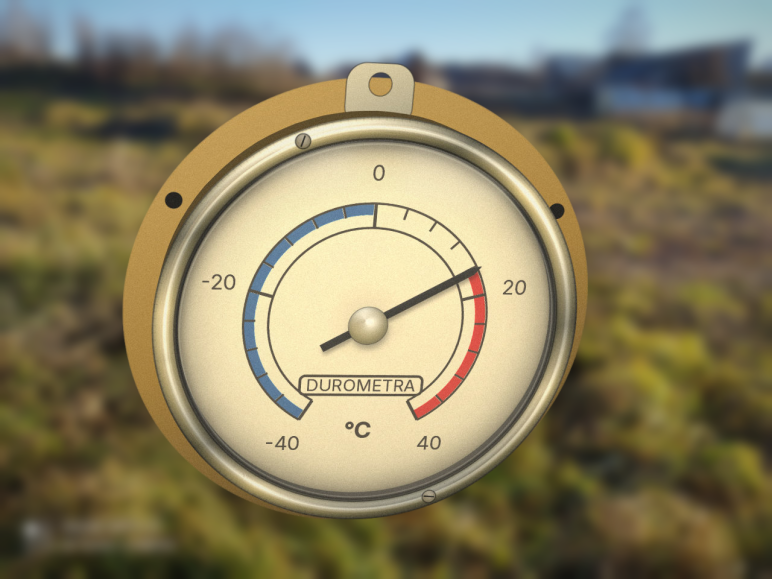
16 °C
